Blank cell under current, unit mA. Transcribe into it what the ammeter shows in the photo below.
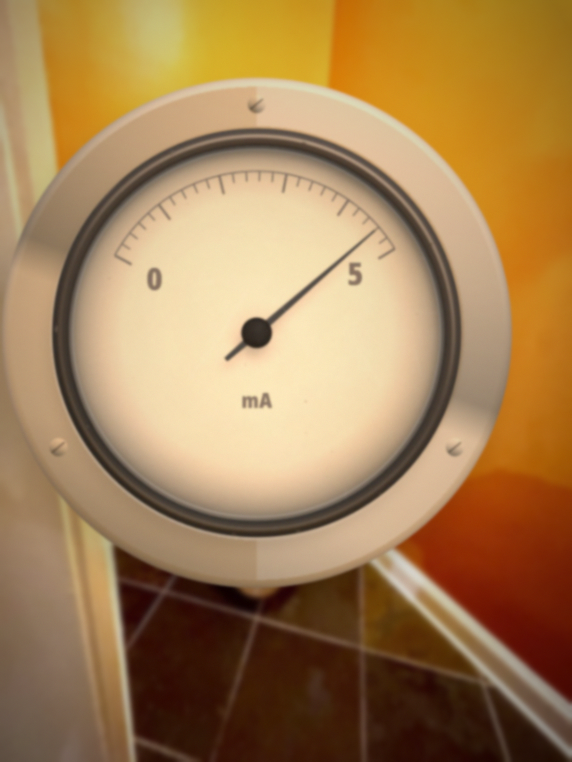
4.6 mA
